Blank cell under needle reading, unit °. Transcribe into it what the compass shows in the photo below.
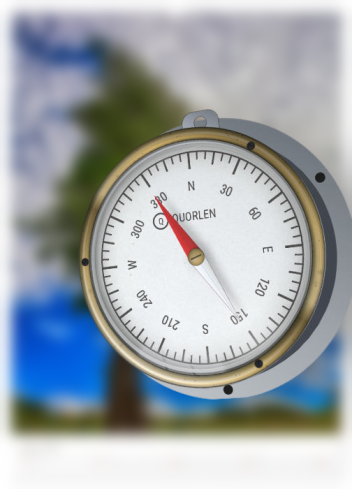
330 °
